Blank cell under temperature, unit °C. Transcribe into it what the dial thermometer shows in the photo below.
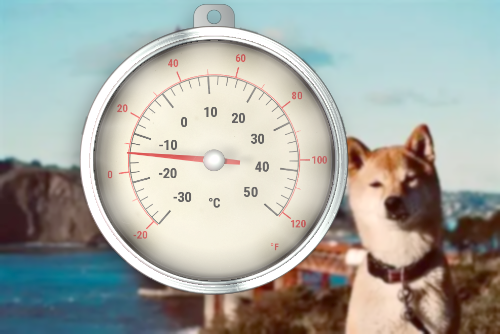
-14 °C
